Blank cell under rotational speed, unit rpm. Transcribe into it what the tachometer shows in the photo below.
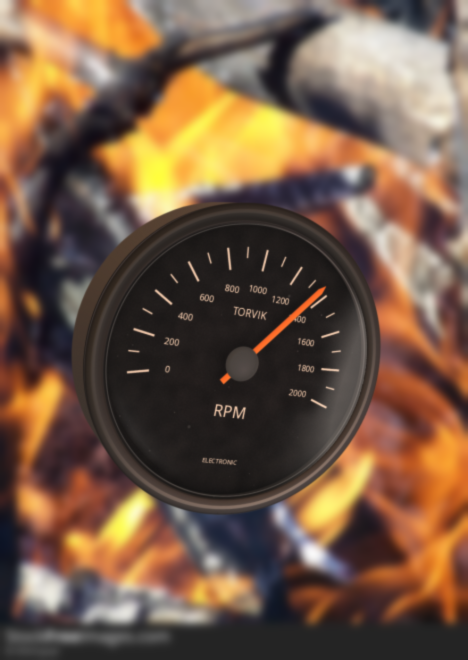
1350 rpm
